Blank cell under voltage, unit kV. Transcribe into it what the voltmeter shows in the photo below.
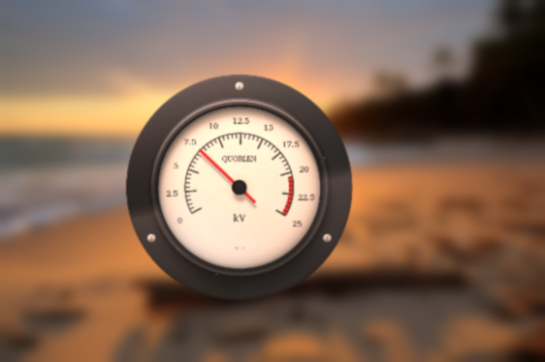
7.5 kV
